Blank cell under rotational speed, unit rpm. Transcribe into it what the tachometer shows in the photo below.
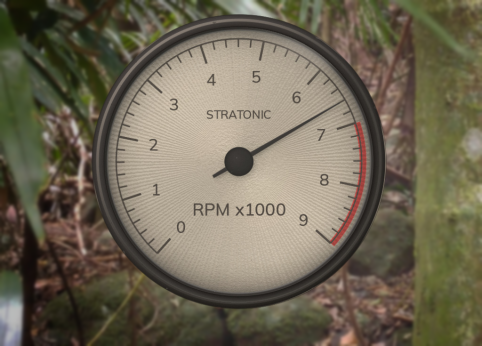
6600 rpm
